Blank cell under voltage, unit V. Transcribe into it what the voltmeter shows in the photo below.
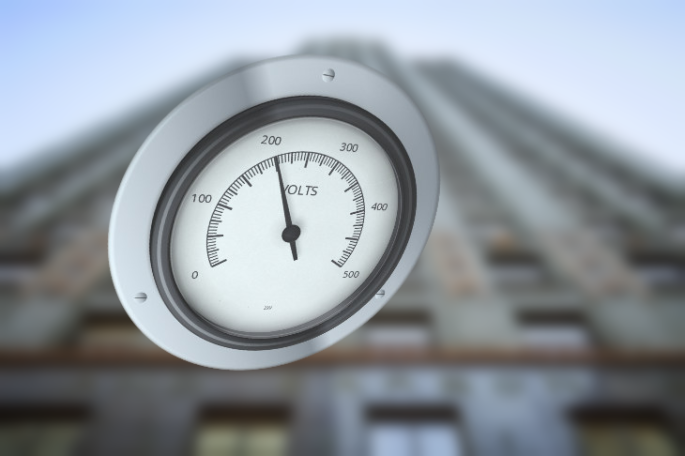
200 V
